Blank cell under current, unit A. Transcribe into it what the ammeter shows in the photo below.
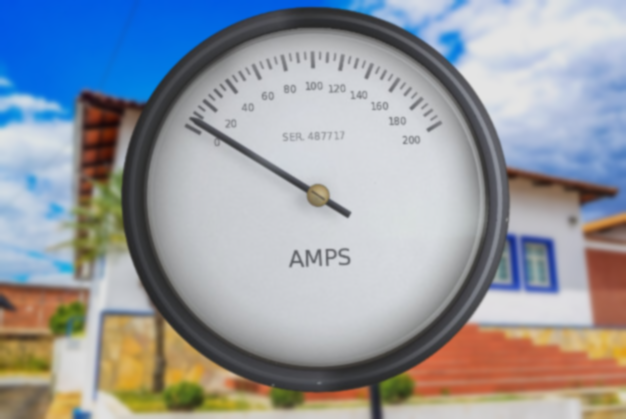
5 A
